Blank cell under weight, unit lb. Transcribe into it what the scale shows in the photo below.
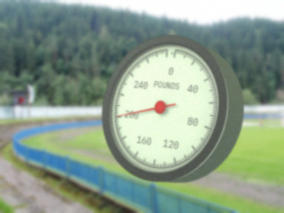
200 lb
